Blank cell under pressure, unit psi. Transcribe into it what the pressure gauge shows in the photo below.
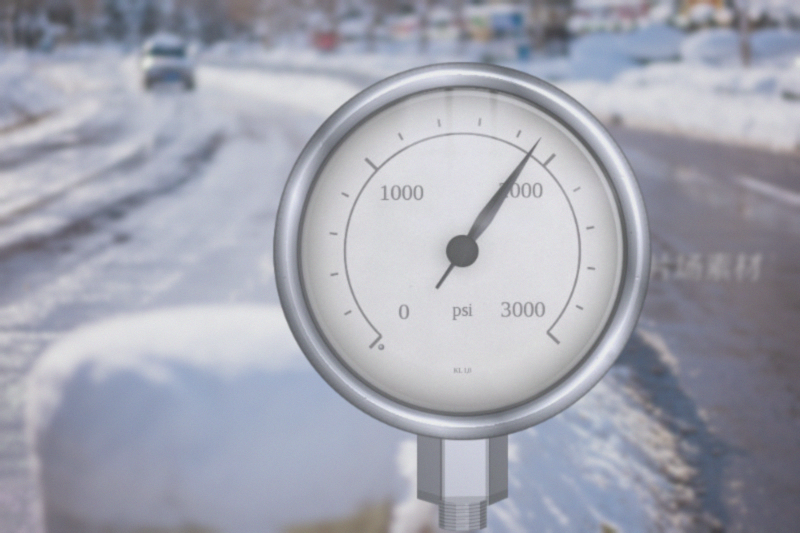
1900 psi
